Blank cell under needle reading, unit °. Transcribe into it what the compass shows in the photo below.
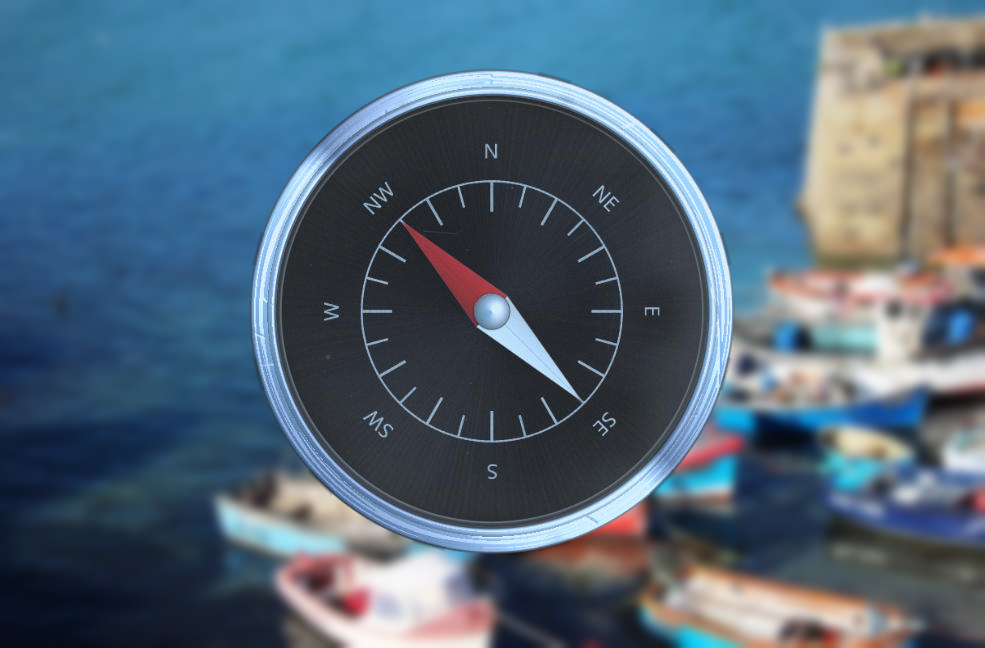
315 °
